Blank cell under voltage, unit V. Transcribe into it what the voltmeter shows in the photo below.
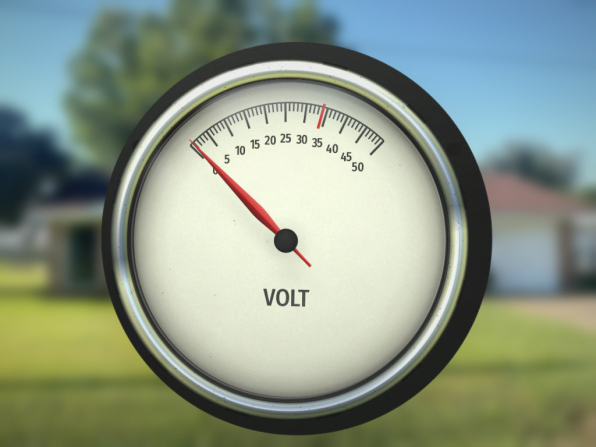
1 V
